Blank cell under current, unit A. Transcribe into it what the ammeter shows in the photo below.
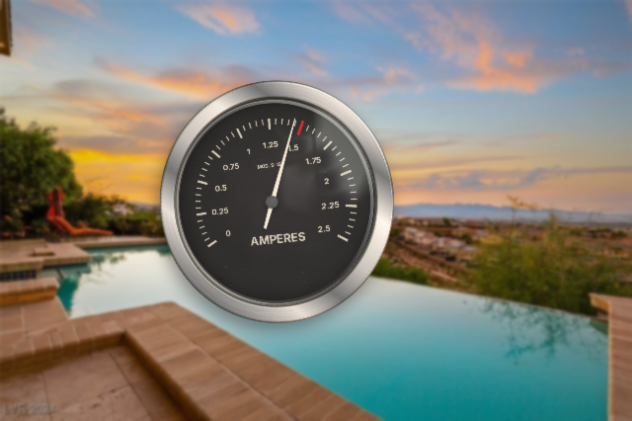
1.45 A
